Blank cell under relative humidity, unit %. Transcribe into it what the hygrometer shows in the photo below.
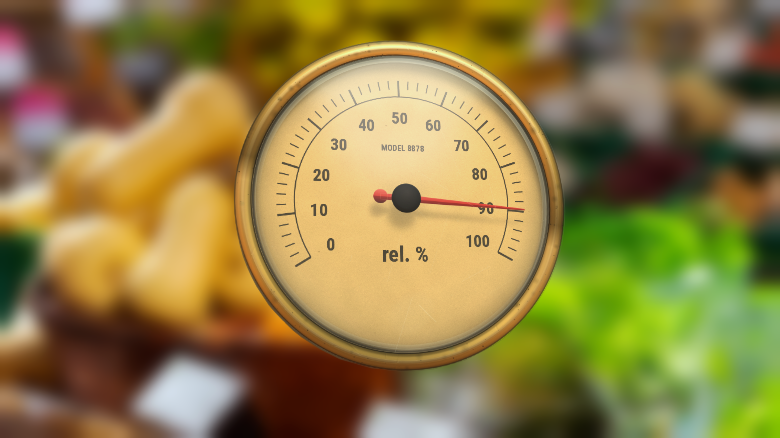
90 %
